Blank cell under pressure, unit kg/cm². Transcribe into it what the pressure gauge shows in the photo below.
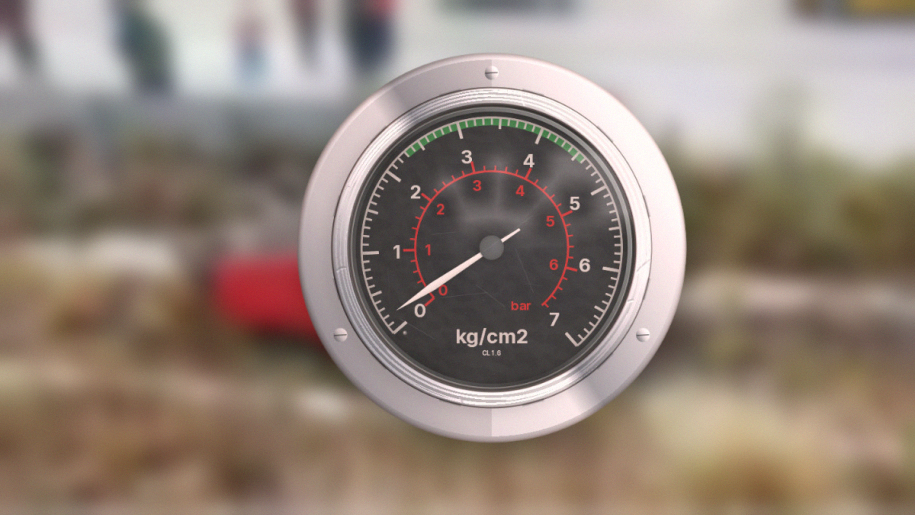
0.2 kg/cm²
